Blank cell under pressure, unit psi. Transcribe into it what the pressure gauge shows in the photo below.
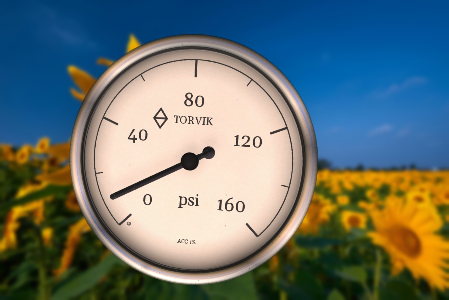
10 psi
